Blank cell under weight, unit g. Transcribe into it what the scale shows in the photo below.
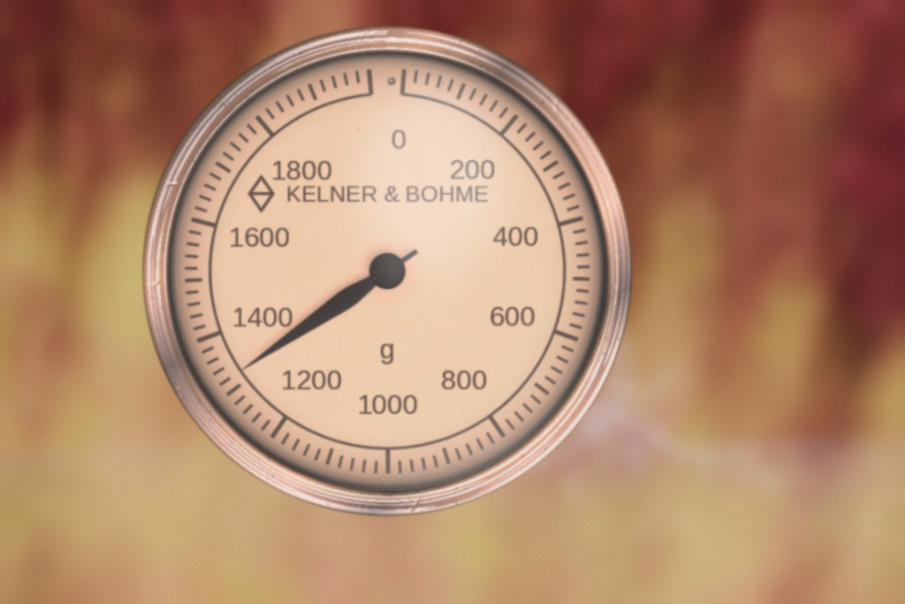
1320 g
